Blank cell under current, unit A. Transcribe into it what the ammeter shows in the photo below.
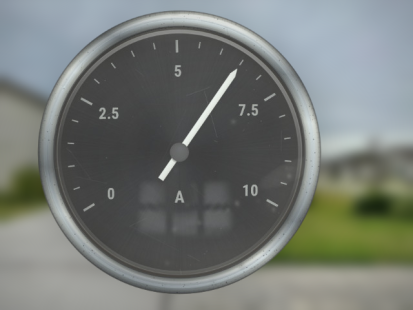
6.5 A
